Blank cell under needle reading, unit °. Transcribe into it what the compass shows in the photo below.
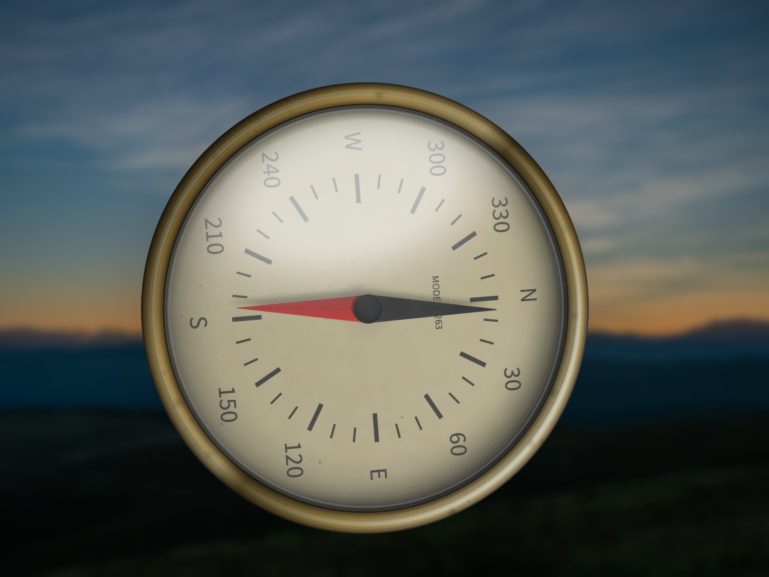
185 °
